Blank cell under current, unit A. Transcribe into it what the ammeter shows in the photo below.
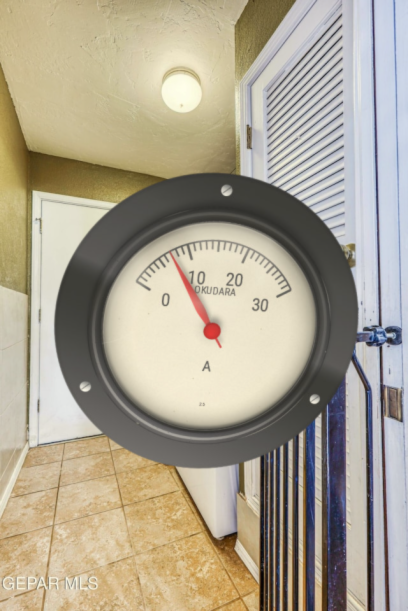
7 A
